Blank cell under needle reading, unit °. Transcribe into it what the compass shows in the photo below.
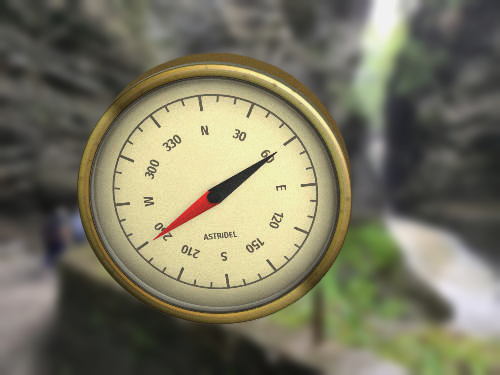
240 °
